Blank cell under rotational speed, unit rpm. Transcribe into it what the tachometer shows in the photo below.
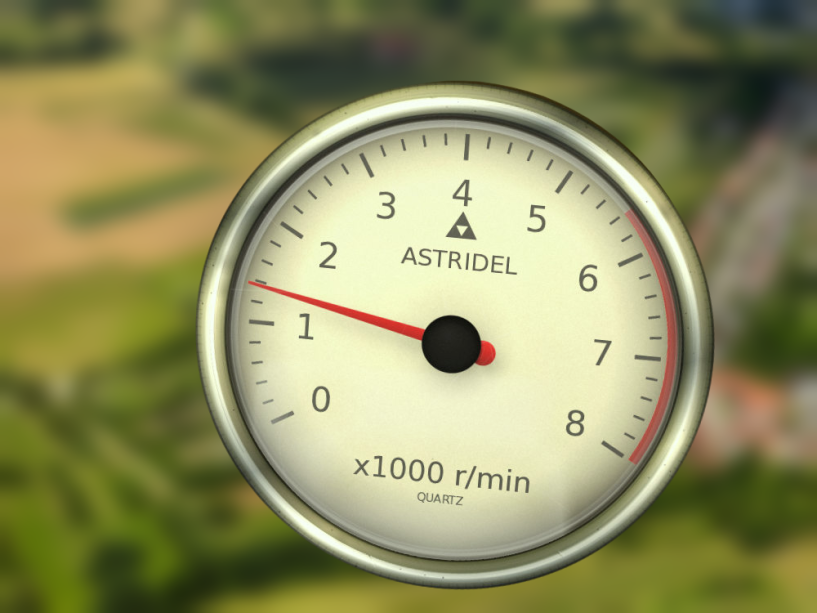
1400 rpm
